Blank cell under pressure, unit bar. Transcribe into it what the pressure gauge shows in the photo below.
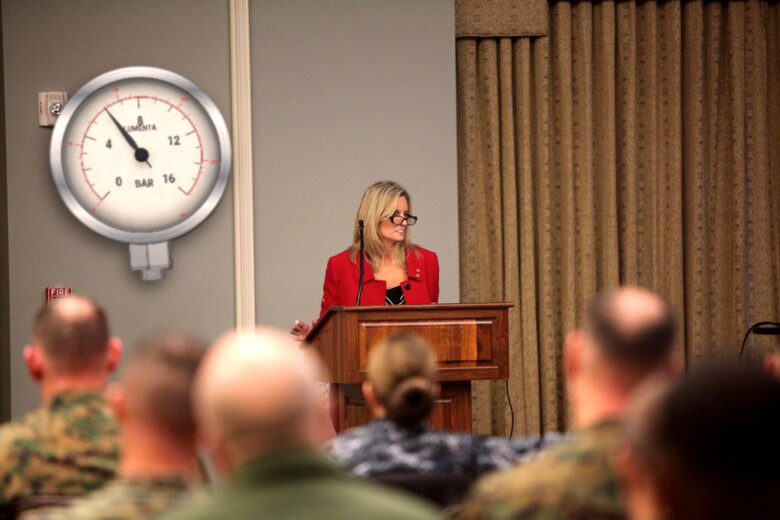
6 bar
